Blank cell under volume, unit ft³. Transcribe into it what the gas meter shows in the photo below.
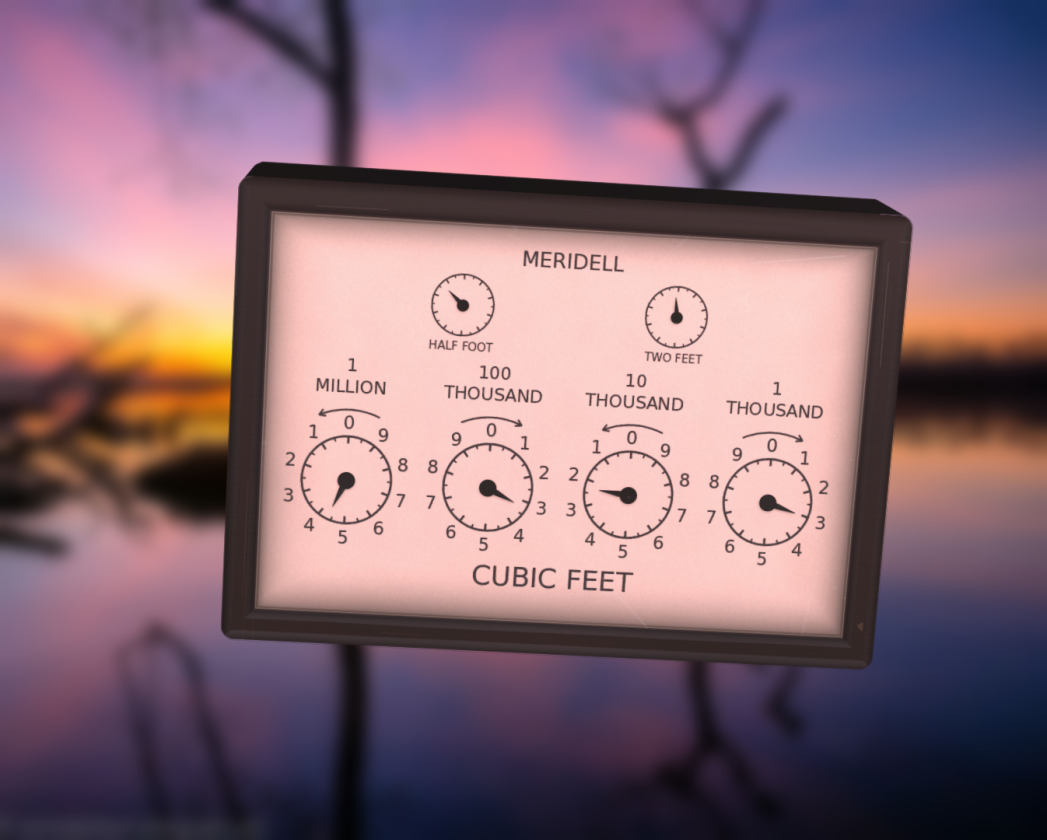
432300 ft³
